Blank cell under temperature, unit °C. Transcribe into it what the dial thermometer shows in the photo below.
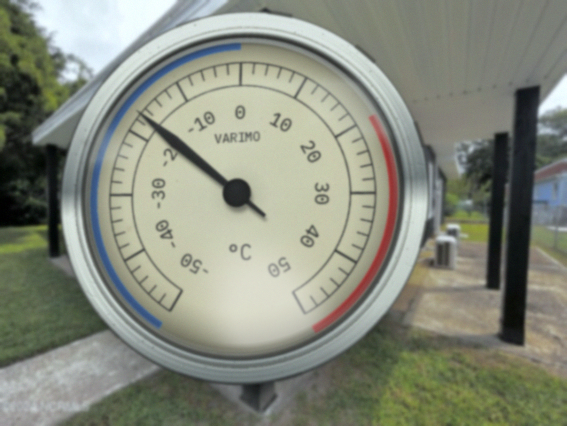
-17 °C
